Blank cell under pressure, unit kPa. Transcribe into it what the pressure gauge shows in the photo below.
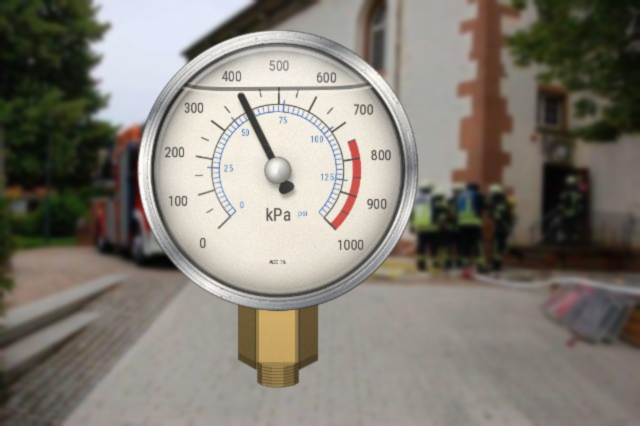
400 kPa
